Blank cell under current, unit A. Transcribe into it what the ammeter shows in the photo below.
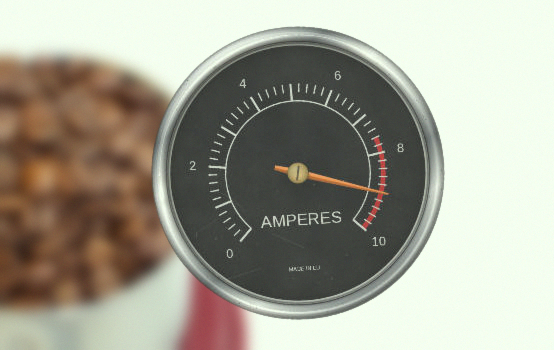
9 A
